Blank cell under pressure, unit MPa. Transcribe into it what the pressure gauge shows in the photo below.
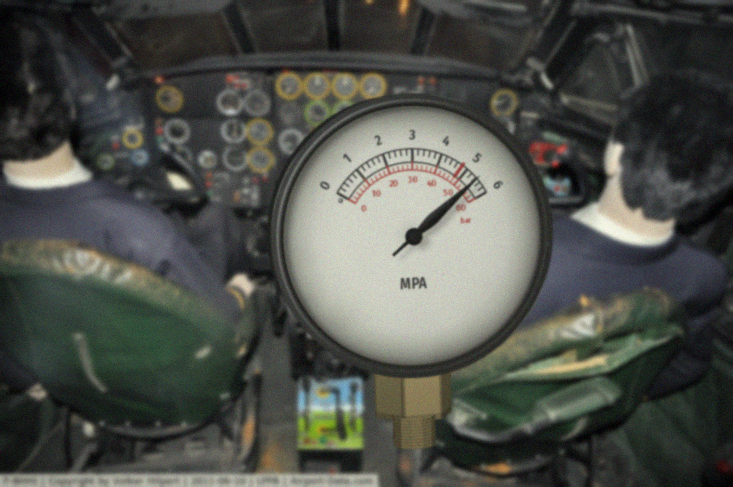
5.4 MPa
